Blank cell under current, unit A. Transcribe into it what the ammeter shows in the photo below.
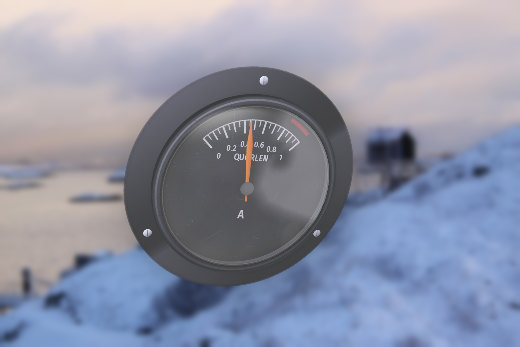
0.45 A
